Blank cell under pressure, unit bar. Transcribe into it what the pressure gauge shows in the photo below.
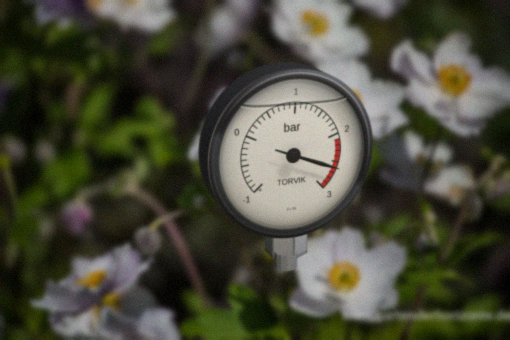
2.6 bar
